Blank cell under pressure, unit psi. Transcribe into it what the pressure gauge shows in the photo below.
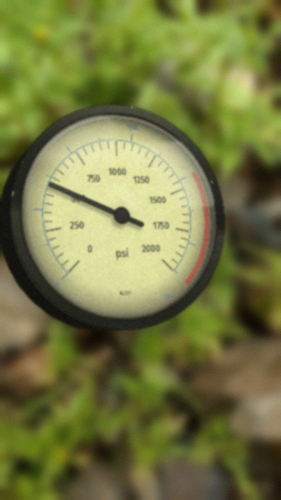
500 psi
